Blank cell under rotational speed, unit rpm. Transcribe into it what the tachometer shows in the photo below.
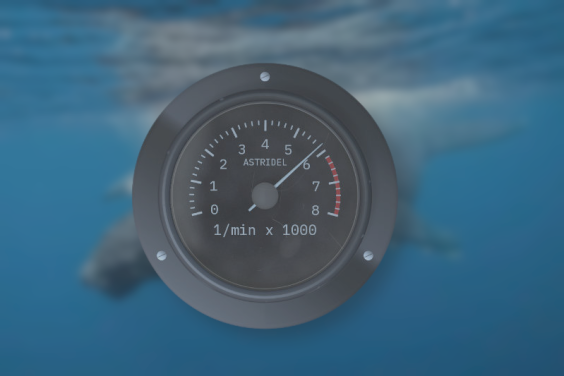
5800 rpm
